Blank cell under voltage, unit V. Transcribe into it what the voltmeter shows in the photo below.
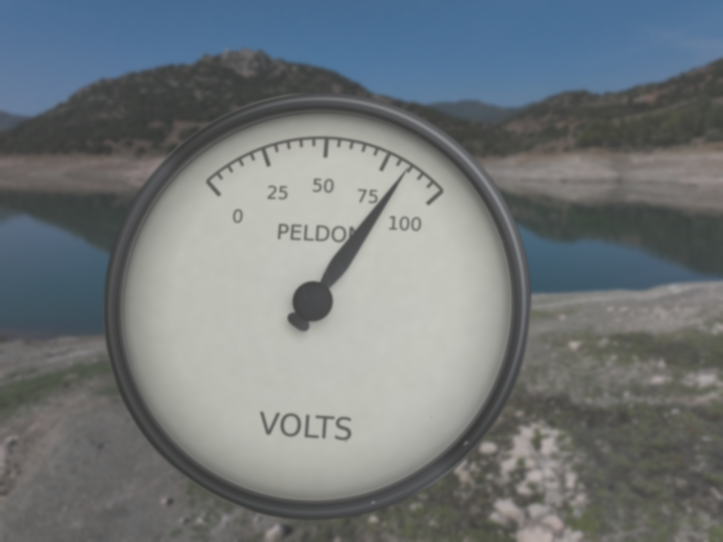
85 V
